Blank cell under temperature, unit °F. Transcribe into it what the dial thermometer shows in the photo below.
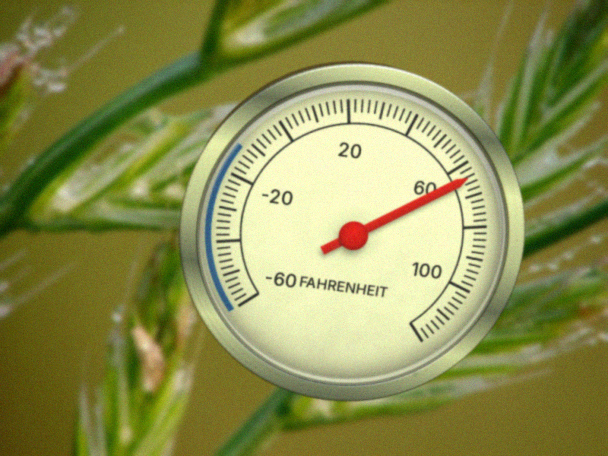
64 °F
